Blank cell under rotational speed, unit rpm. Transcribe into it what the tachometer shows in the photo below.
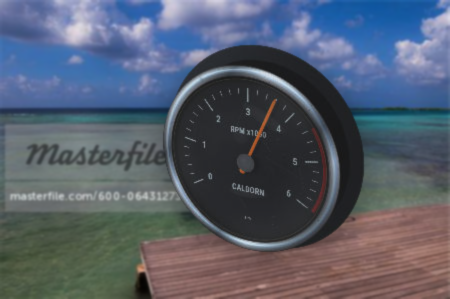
3600 rpm
